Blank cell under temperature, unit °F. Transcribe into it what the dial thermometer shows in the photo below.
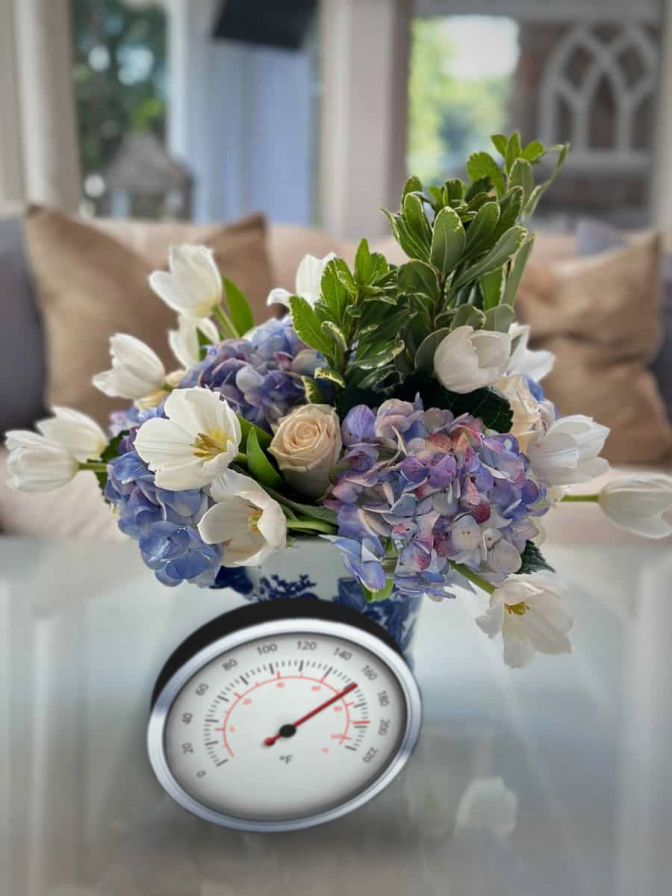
160 °F
